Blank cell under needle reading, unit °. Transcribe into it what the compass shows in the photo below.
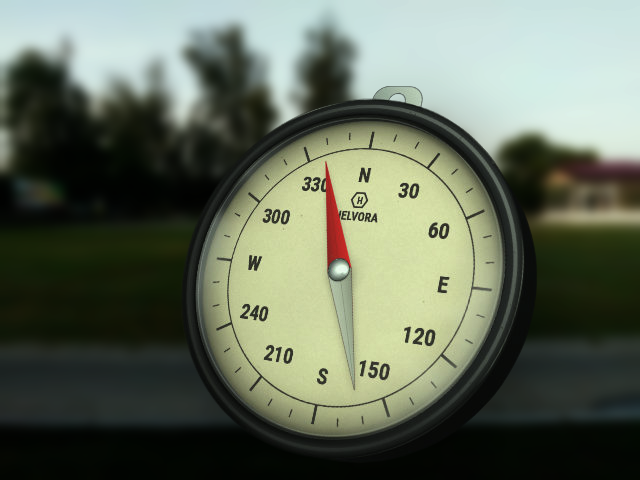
340 °
